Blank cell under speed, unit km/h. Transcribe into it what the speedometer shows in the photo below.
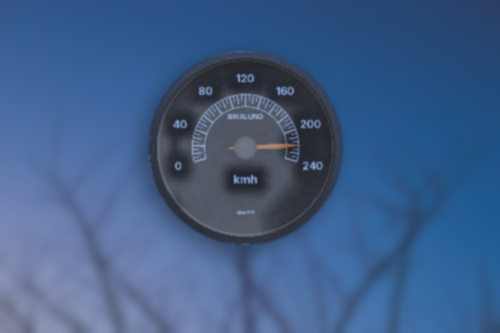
220 km/h
